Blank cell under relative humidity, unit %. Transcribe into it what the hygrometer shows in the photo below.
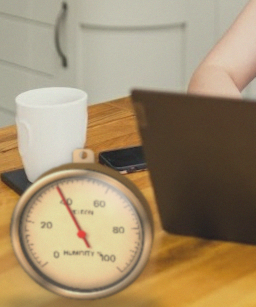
40 %
